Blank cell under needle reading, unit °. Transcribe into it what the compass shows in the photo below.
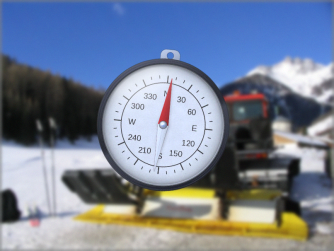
5 °
